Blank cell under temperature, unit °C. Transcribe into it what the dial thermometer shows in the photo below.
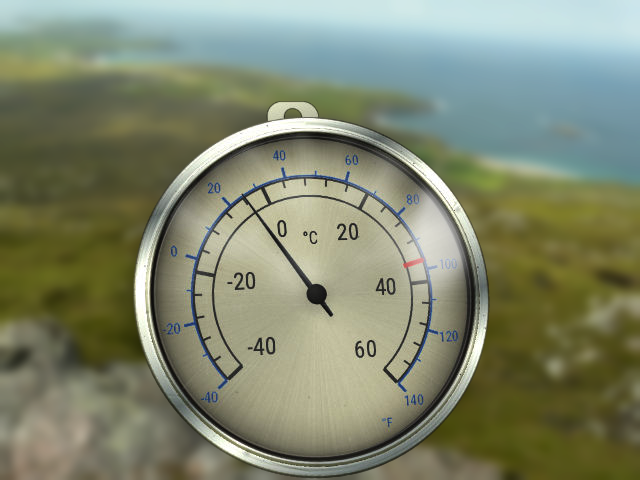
-4 °C
